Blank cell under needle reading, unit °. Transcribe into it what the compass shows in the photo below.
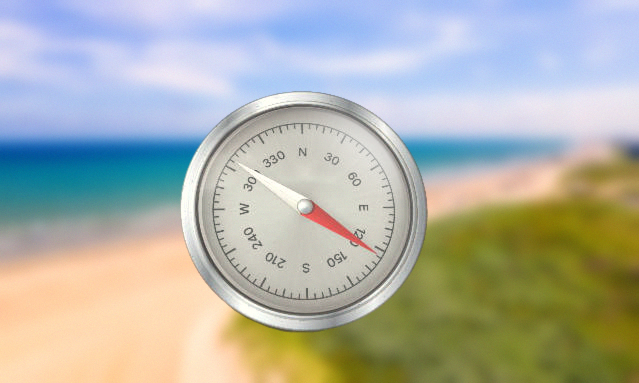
125 °
